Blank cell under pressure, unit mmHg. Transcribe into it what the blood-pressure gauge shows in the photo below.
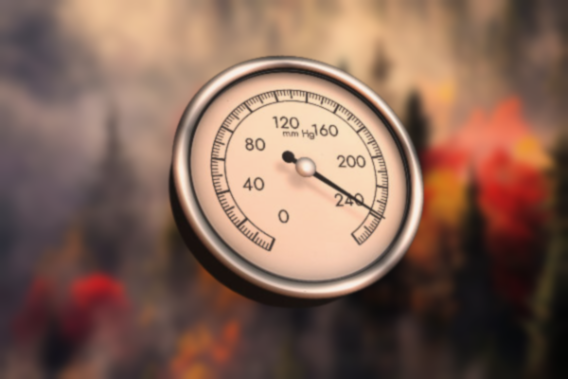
240 mmHg
